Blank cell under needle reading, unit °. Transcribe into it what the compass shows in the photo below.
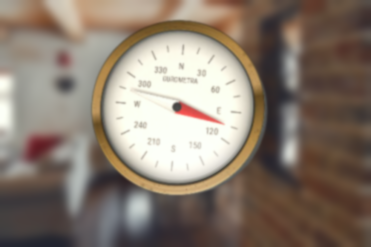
105 °
